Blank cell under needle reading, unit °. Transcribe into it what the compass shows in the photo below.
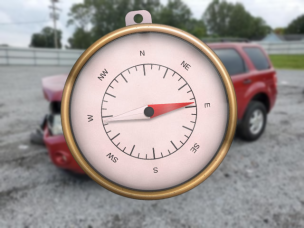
85 °
